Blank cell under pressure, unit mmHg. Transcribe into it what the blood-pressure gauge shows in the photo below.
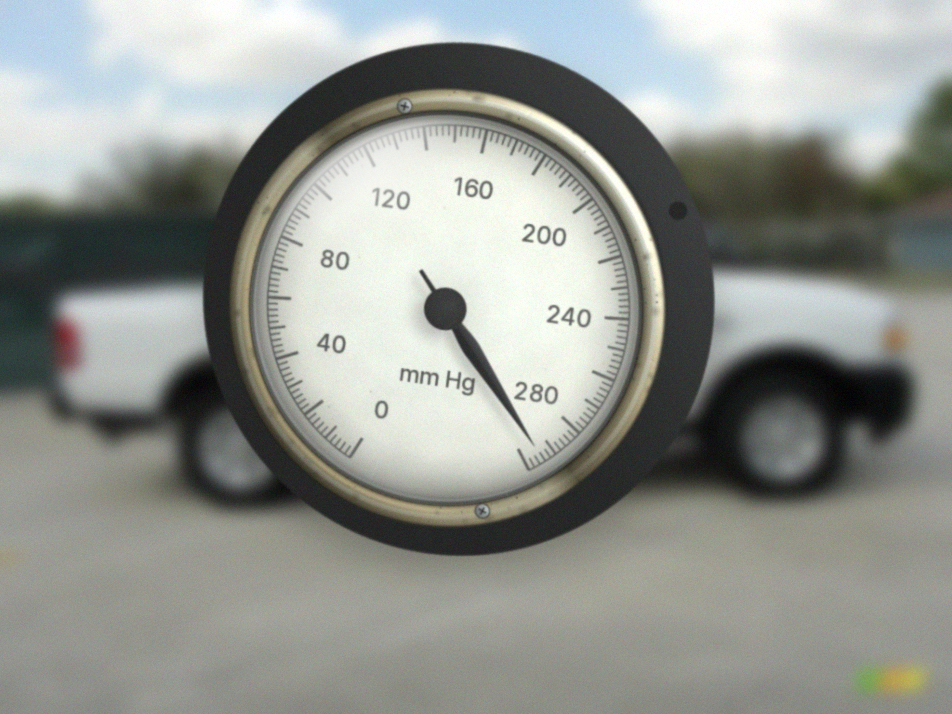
294 mmHg
